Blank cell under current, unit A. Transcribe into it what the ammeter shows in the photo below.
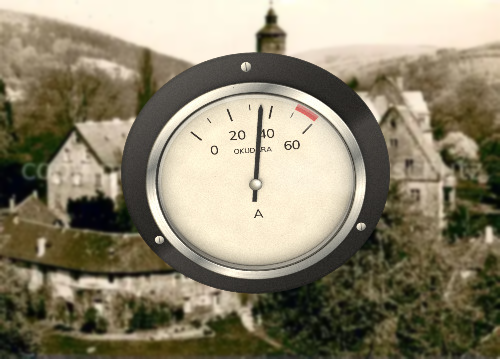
35 A
